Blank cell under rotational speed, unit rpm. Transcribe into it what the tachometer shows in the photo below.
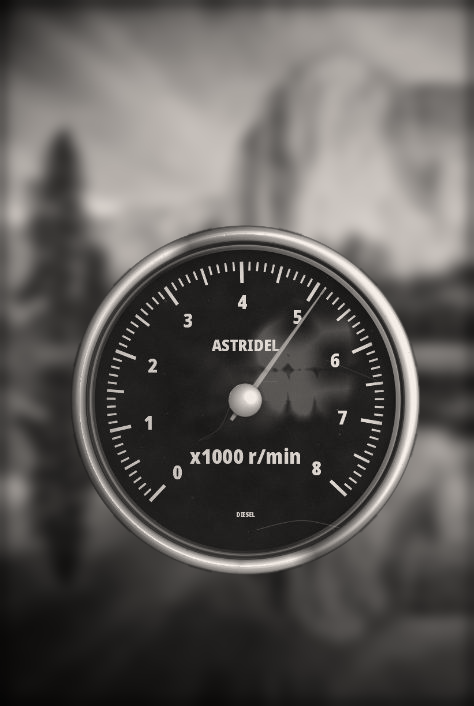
5100 rpm
